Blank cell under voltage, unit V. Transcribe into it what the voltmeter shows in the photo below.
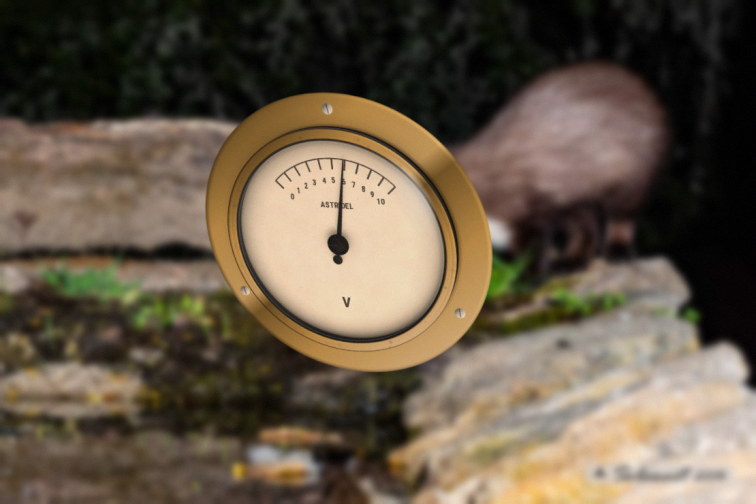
6 V
